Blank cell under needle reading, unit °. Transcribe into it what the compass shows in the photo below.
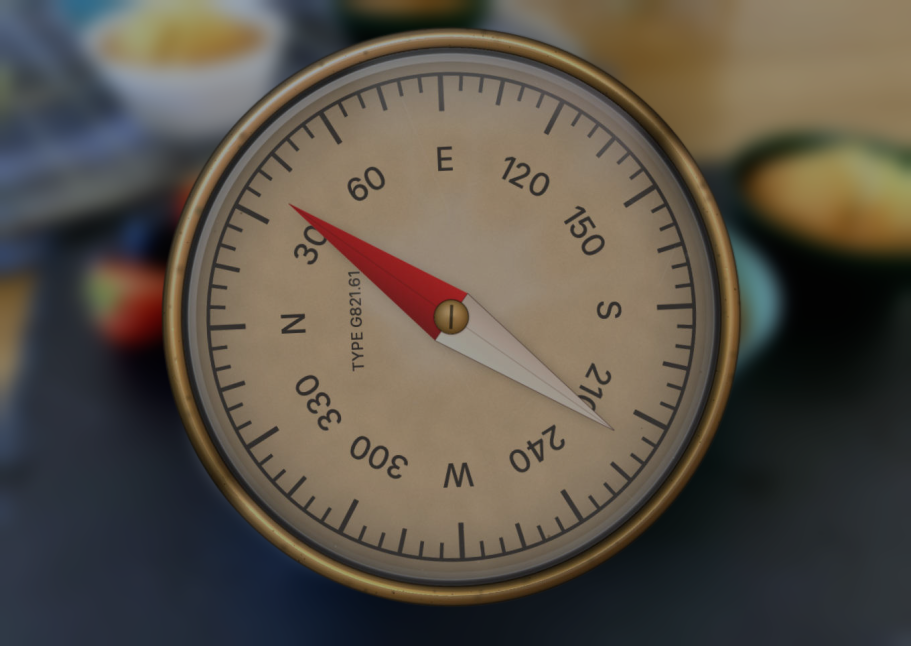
37.5 °
